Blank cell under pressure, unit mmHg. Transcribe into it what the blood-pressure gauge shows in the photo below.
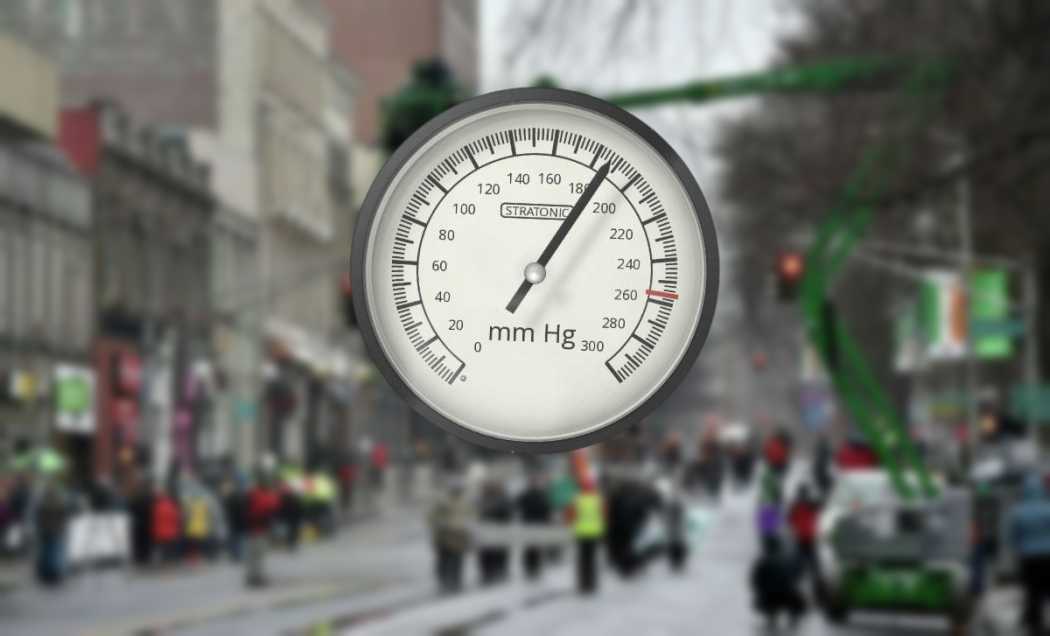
186 mmHg
